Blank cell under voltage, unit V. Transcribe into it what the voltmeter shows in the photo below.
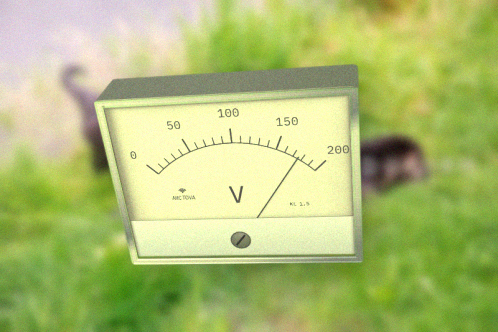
175 V
